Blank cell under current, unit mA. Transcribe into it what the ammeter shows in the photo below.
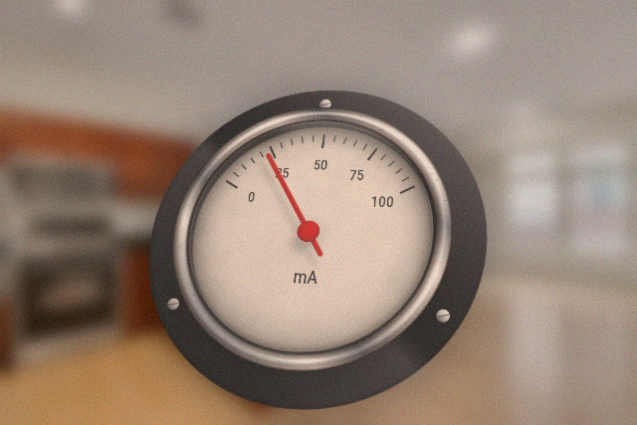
22.5 mA
